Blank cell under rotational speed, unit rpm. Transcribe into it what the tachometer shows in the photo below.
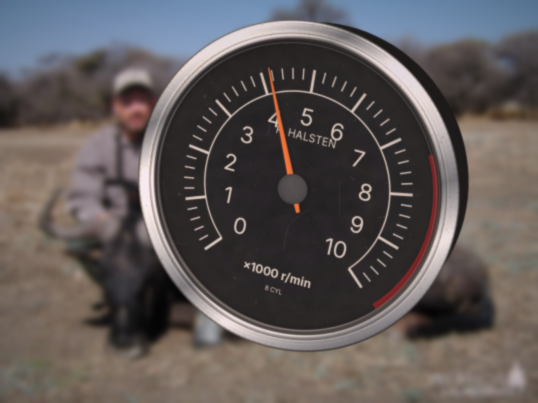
4200 rpm
